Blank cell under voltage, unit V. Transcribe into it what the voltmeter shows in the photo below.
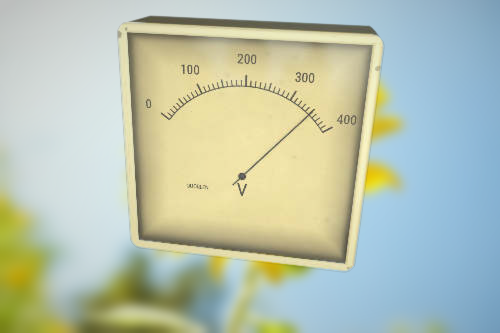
350 V
